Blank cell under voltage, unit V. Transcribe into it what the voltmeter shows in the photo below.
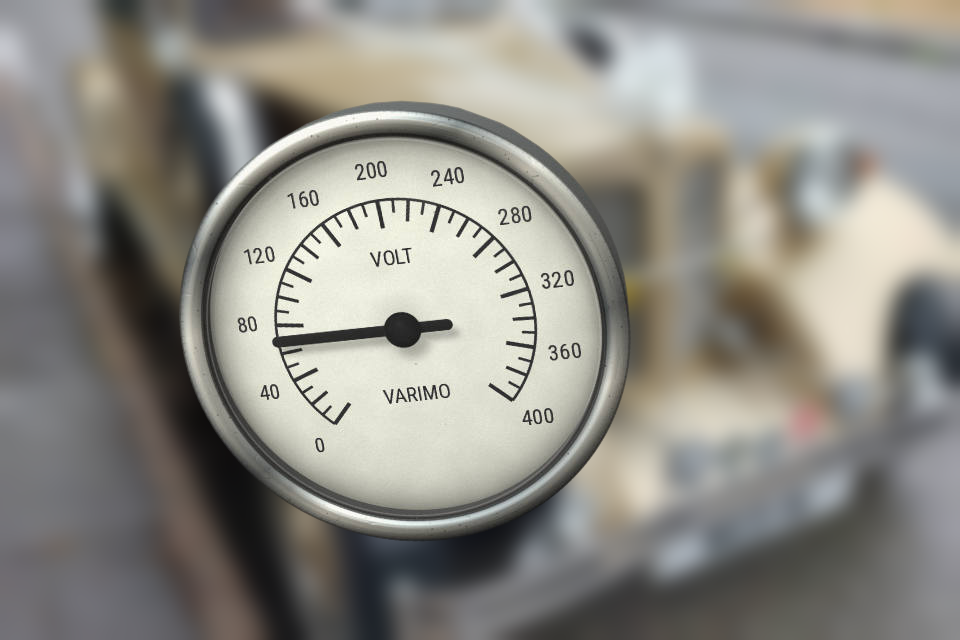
70 V
